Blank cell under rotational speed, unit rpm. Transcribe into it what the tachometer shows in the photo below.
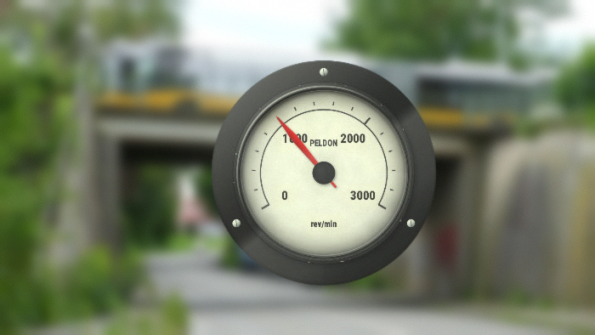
1000 rpm
